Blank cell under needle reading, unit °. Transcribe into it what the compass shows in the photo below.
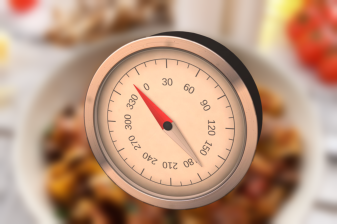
350 °
